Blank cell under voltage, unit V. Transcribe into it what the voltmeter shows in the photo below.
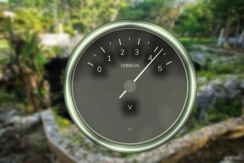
4.25 V
